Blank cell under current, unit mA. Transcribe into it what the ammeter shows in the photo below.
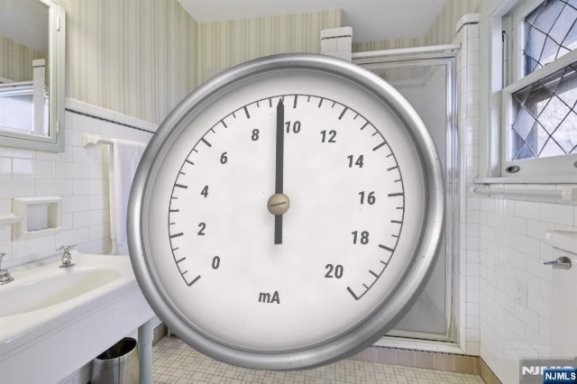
9.5 mA
